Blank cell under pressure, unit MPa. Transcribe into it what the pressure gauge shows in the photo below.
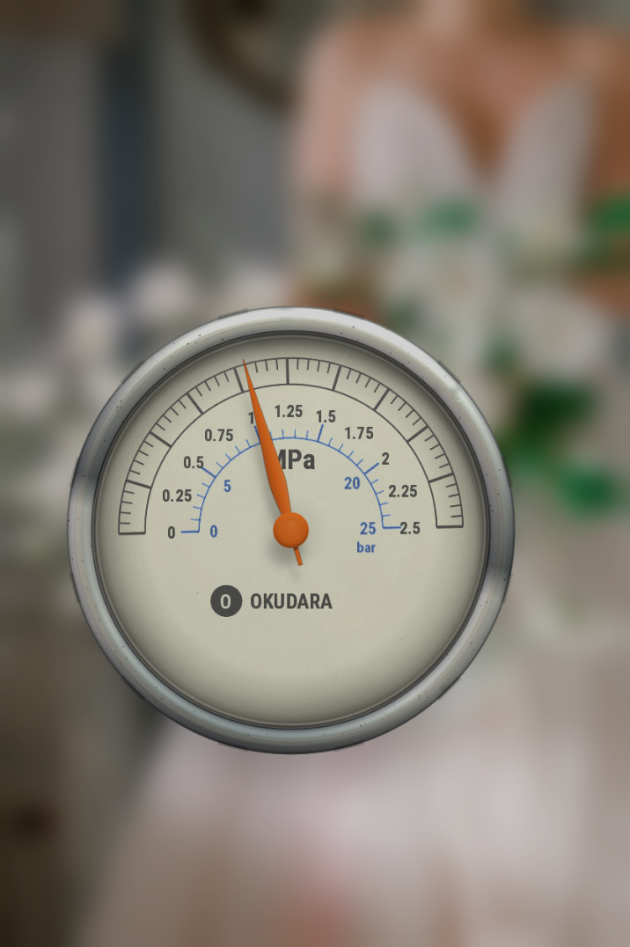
1.05 MPa
